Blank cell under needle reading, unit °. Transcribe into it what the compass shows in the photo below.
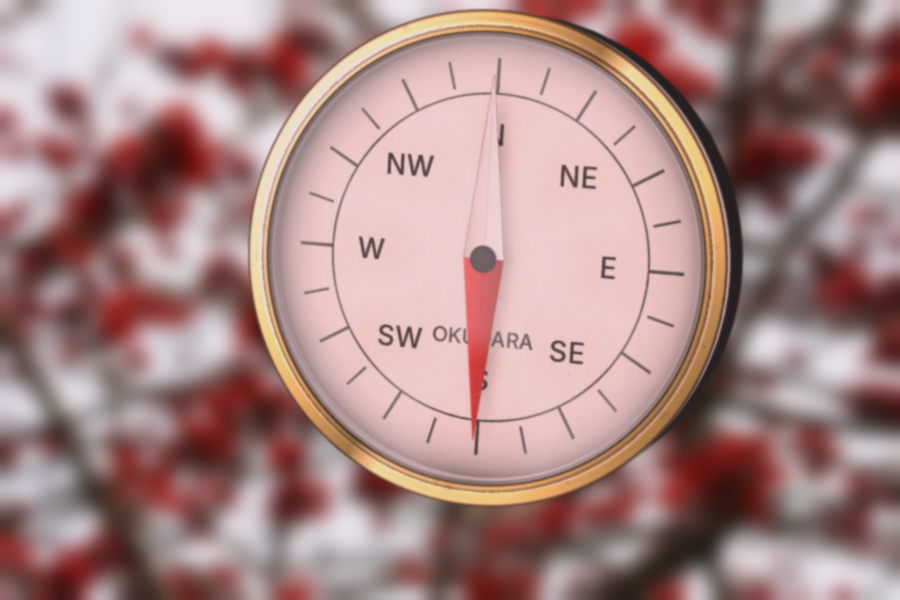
180 °
